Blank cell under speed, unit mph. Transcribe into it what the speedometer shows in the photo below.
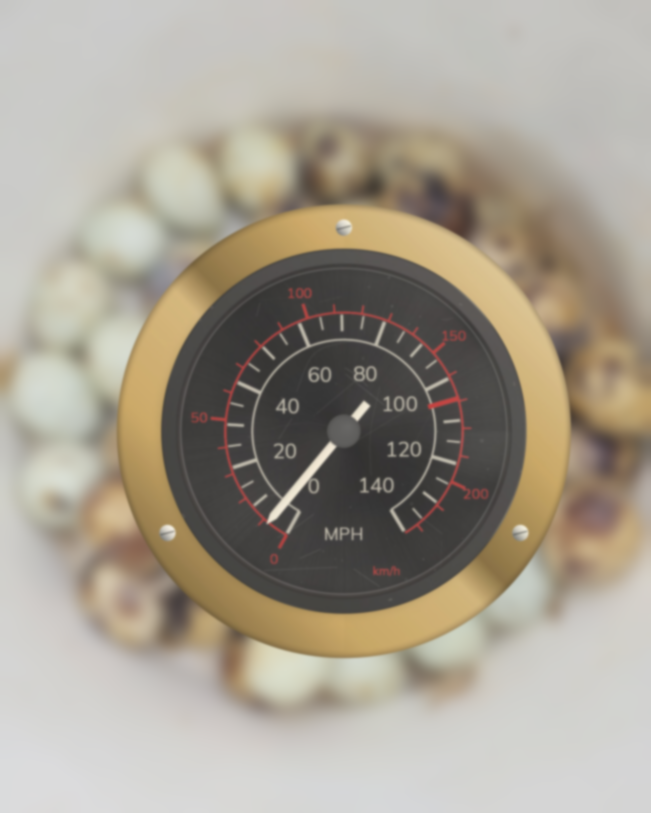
5 mph
